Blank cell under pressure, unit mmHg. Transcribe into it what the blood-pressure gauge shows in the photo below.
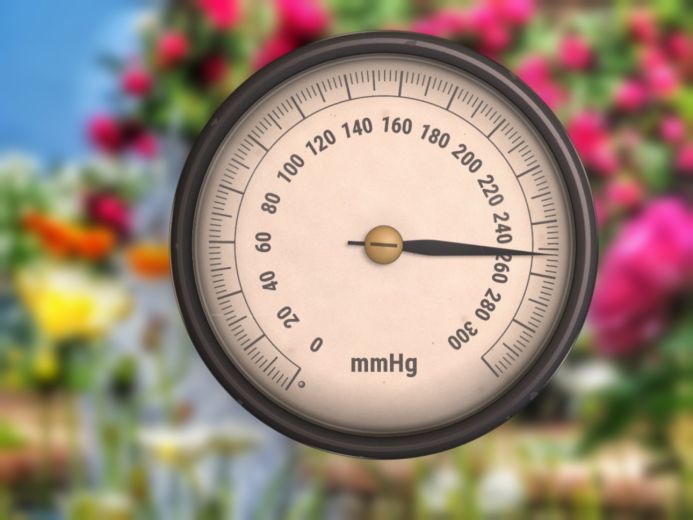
252 mmHg
